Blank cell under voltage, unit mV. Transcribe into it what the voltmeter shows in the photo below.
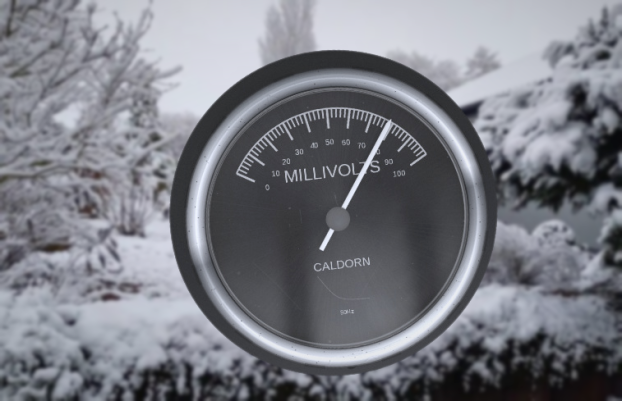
78 mV
